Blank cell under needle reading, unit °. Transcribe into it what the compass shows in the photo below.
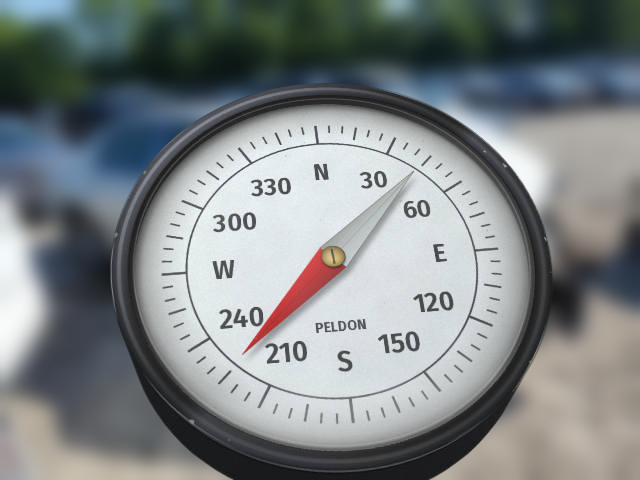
225 °
